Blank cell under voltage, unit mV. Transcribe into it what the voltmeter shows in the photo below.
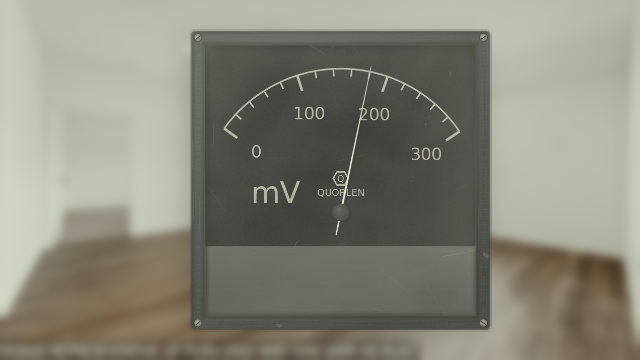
180 mV
